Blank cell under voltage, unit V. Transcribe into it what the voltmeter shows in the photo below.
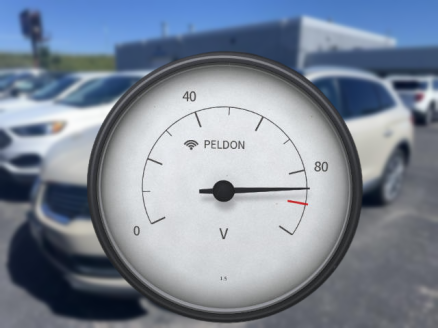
85 V
